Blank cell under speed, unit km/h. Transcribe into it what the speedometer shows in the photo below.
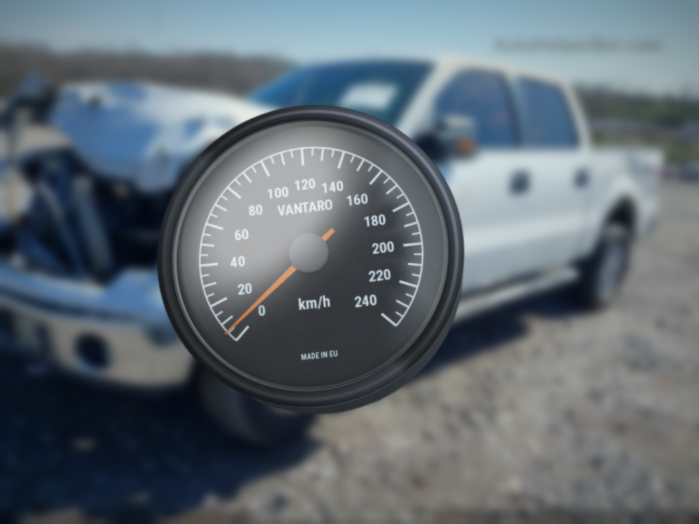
5 km/h
